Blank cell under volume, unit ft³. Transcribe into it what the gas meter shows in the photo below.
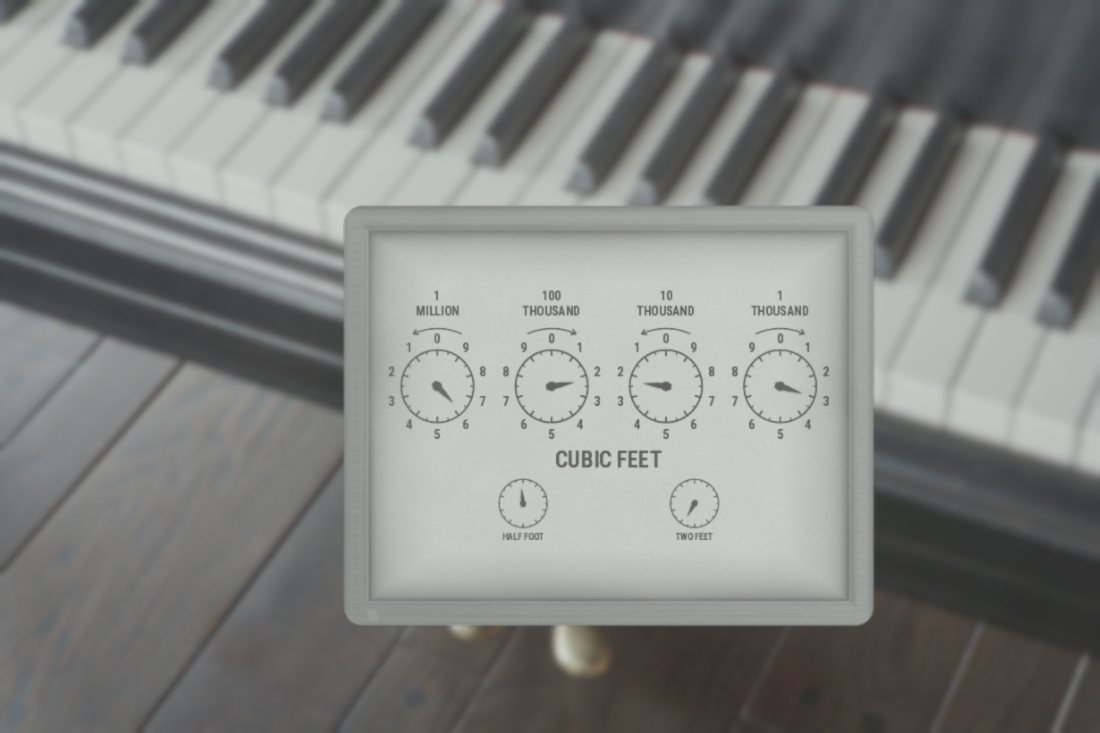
622300 ft³
